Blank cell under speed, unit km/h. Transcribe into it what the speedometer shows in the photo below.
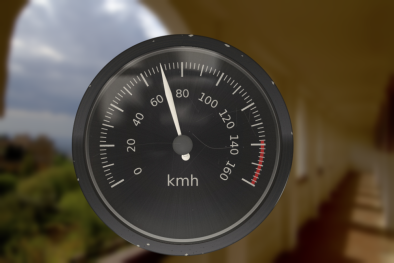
70 km/h
